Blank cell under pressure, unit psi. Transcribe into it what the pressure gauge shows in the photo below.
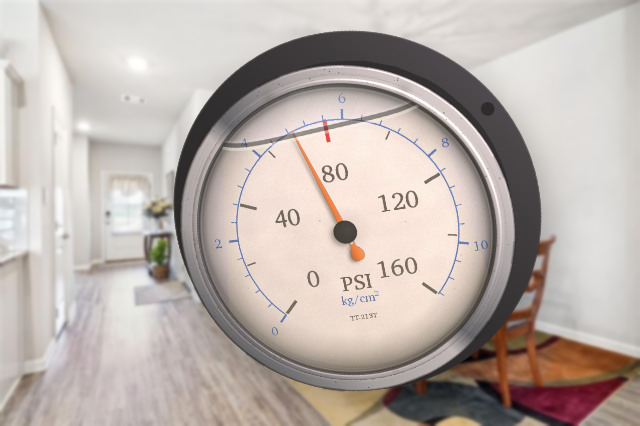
70 psi
